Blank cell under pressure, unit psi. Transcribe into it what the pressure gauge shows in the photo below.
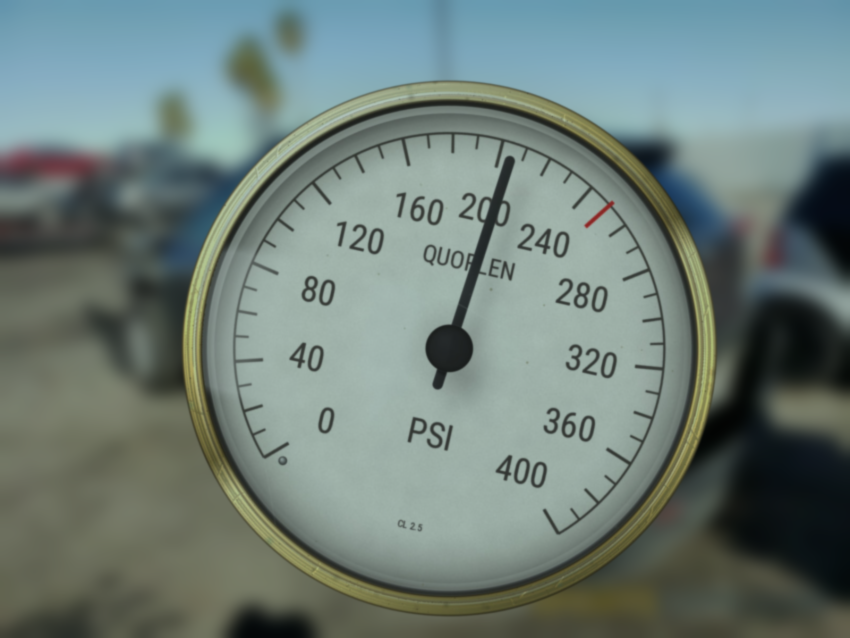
205 psi
